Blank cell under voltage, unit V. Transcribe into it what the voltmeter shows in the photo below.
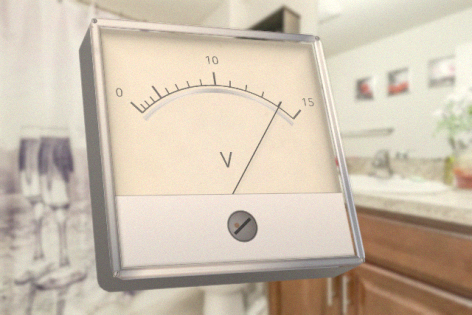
14 V
